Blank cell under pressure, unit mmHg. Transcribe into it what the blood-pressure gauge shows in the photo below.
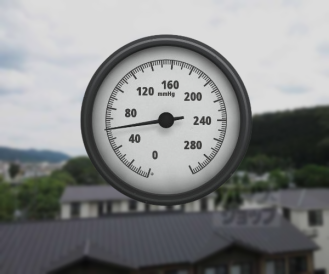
60 mmHg
